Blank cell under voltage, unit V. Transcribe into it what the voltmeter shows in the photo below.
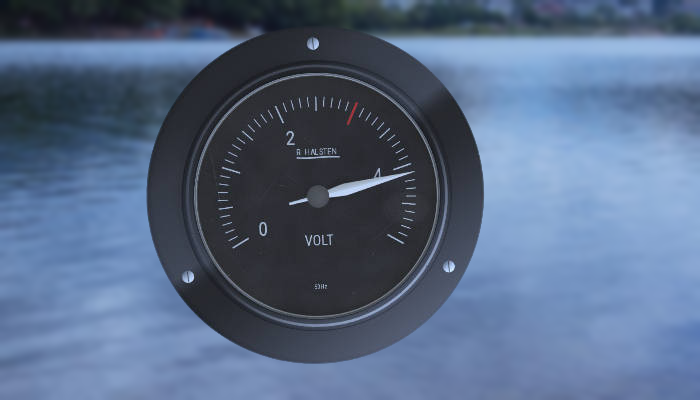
4.1 V
